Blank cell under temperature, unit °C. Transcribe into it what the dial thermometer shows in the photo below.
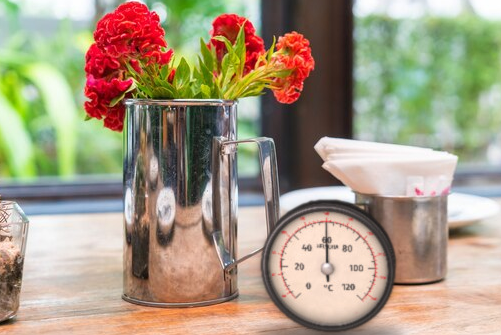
60 °C
